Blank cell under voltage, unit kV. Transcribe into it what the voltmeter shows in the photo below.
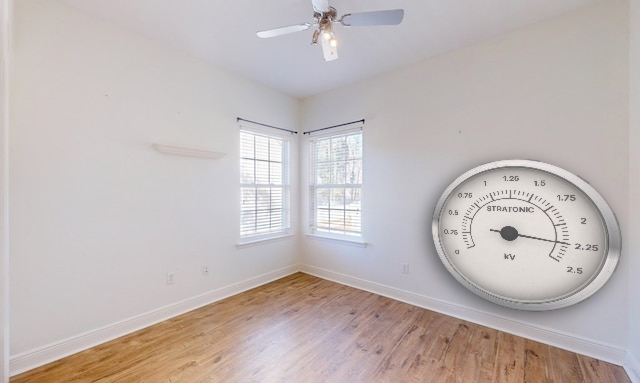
2.25 kV
